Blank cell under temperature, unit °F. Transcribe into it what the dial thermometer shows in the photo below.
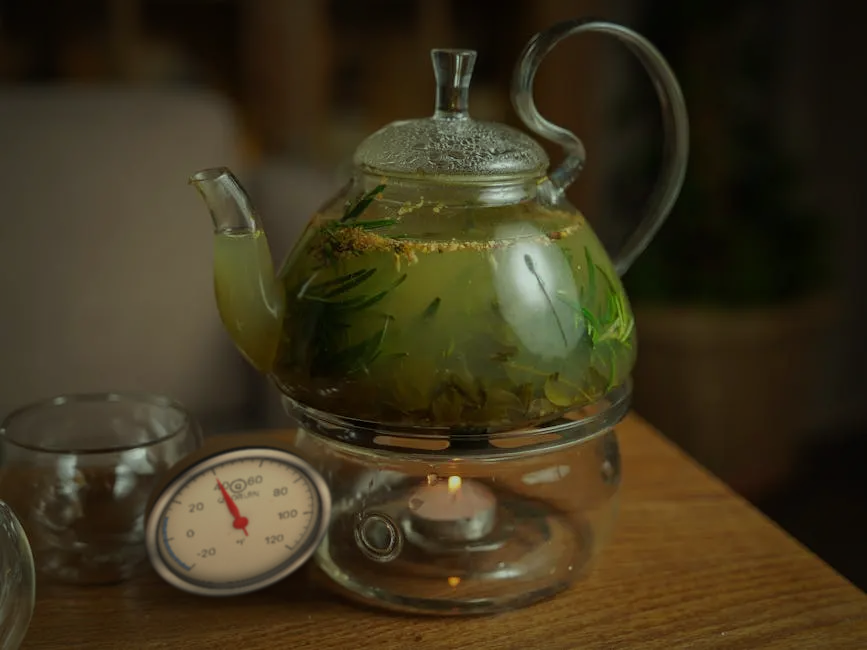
40 °F
